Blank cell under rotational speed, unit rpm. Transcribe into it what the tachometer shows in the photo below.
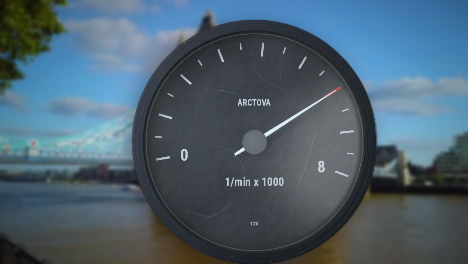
6000 rpm
